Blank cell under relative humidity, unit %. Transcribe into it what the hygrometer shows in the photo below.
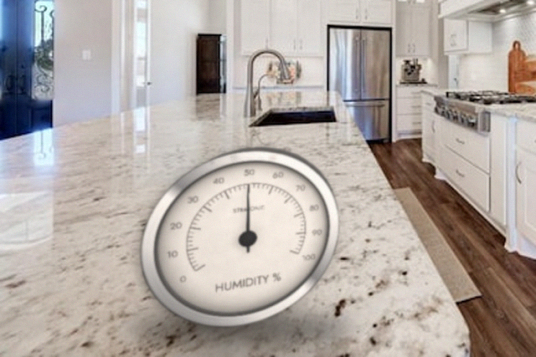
50 %
